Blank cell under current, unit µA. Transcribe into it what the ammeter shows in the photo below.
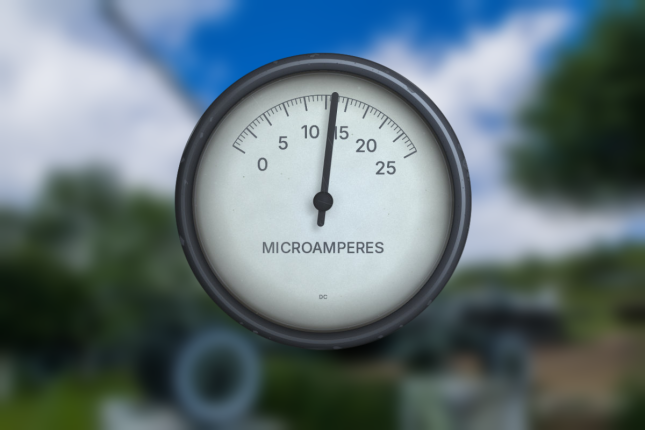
13.5 µA
